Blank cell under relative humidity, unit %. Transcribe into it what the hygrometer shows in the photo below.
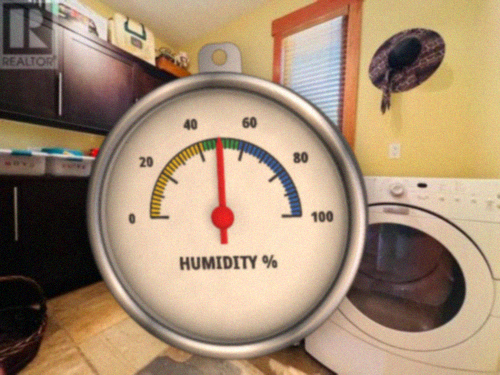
50 %
